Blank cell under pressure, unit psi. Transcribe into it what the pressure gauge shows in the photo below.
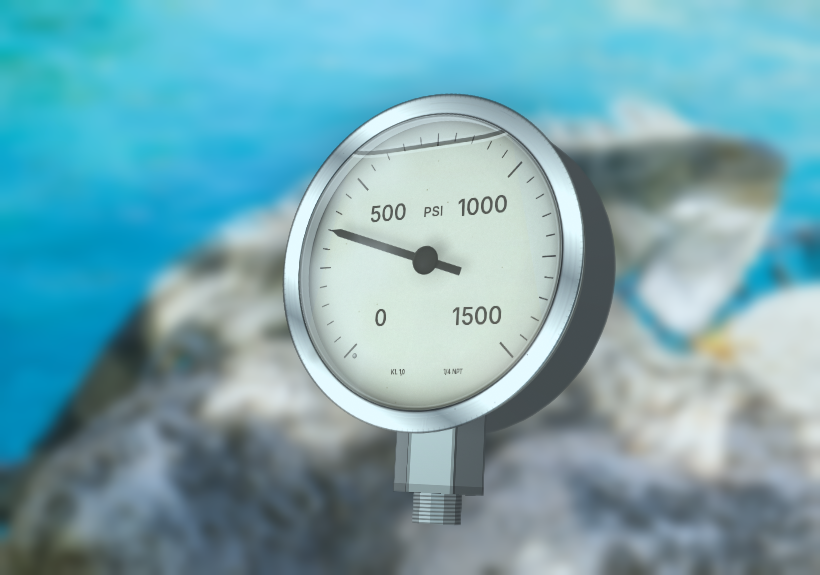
350 psi
